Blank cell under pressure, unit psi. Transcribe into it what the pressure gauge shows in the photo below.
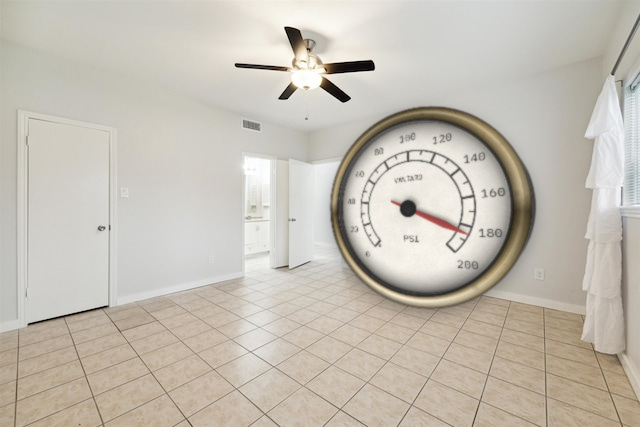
185 psi
